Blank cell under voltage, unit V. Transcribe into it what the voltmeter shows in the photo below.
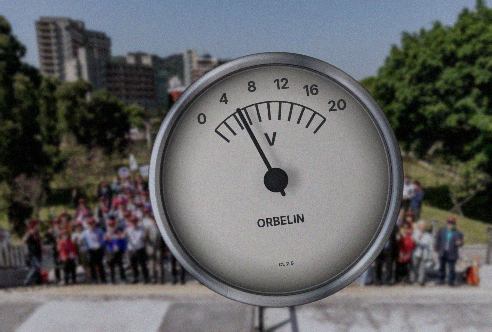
5 V
